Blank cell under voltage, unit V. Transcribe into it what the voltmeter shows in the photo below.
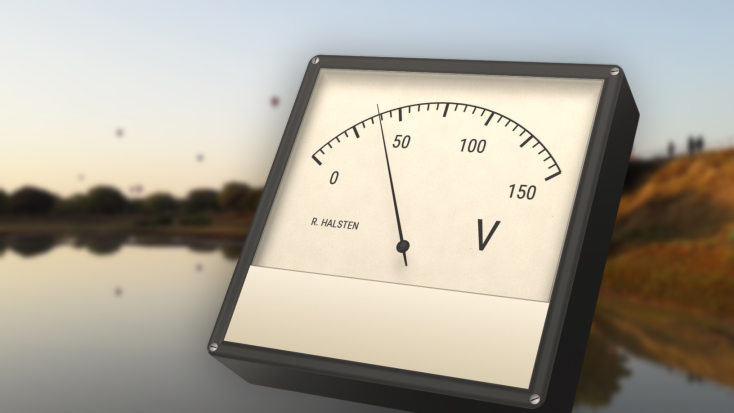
40 V
